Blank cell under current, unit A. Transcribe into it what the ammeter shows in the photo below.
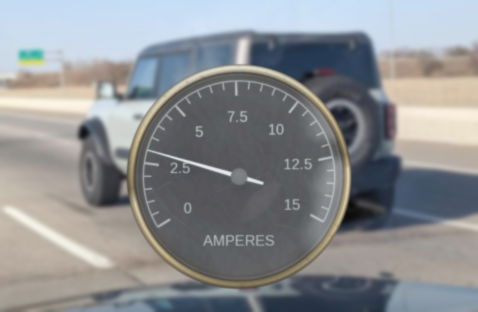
3 A
